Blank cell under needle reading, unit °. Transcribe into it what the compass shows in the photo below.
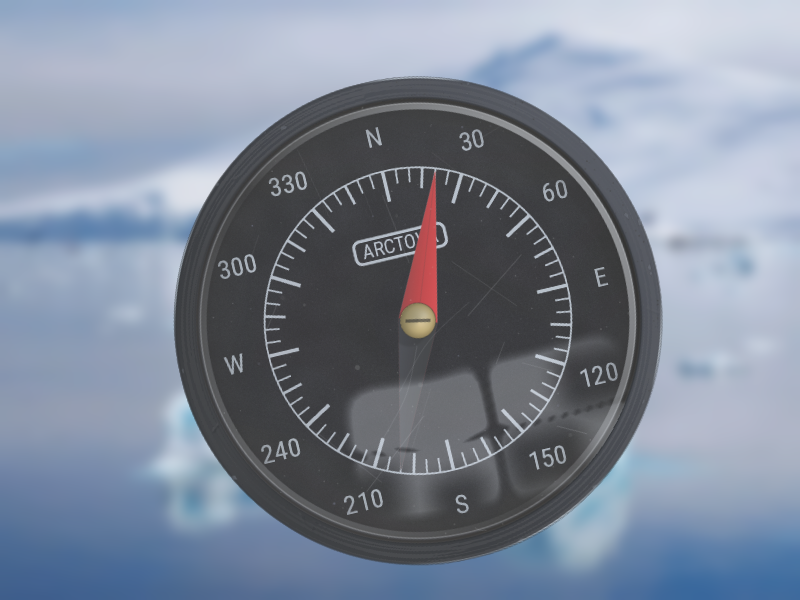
20 °
